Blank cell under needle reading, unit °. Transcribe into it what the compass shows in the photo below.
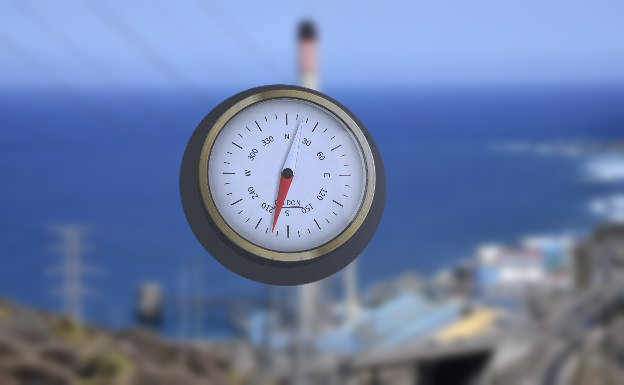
195 °
